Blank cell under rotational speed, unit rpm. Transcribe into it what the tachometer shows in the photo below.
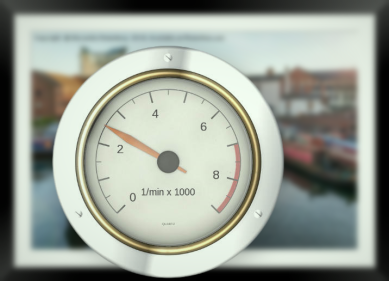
2500 rpm
